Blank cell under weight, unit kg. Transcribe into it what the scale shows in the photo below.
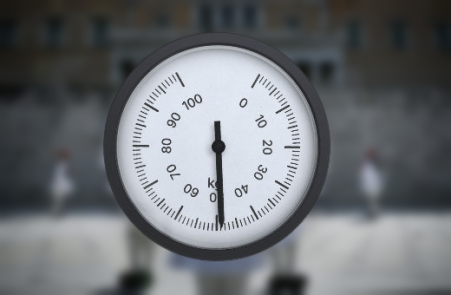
49 kg
